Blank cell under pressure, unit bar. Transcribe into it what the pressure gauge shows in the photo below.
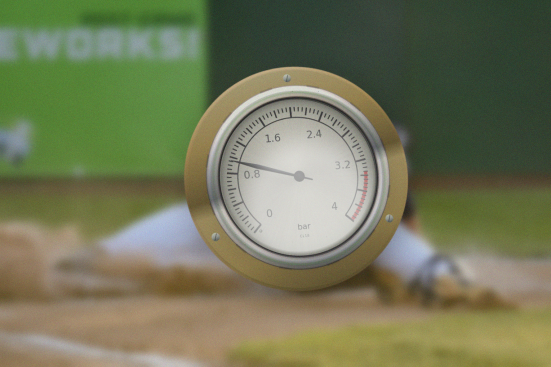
0.95 bar
